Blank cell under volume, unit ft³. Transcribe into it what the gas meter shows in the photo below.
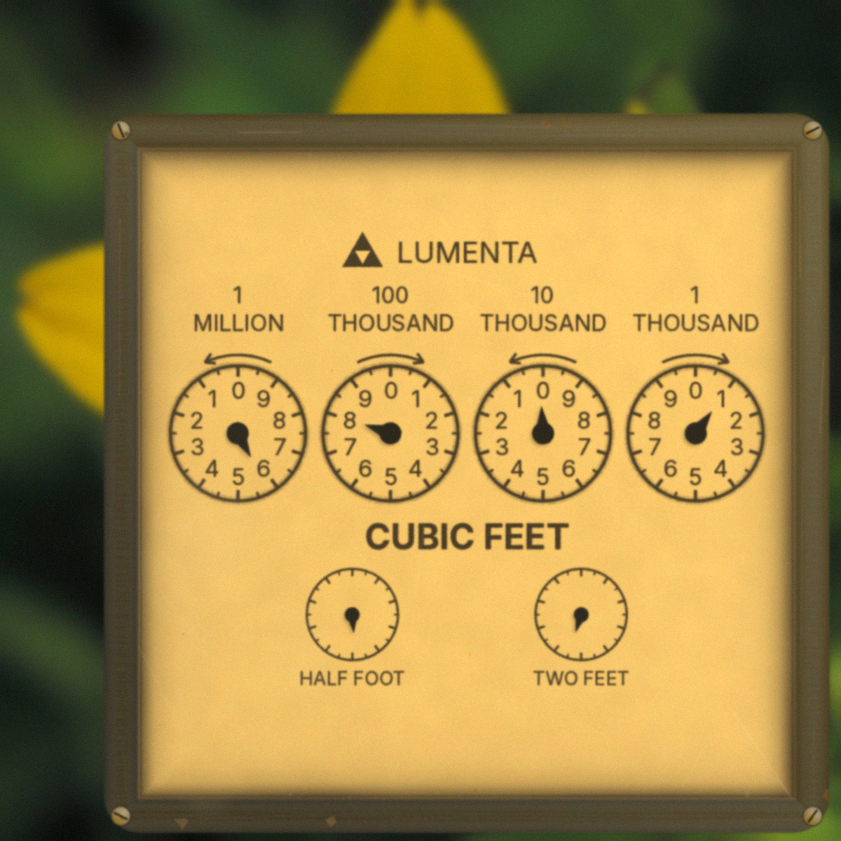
580100 ft³
